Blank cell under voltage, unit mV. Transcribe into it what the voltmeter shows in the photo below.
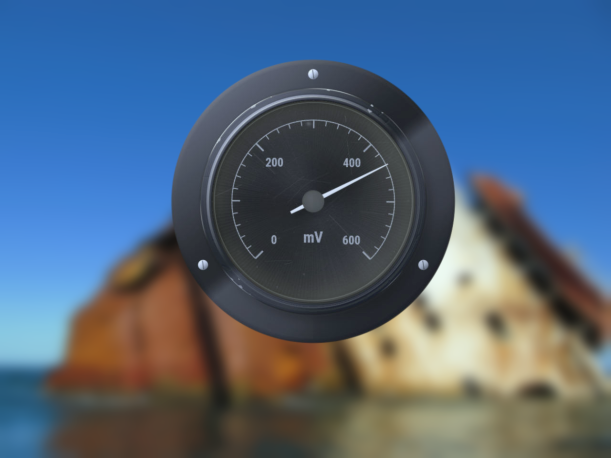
440 mV
